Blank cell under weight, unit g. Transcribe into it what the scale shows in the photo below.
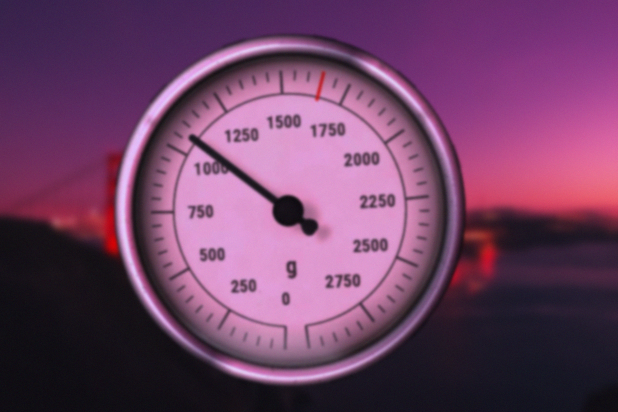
1075 g
